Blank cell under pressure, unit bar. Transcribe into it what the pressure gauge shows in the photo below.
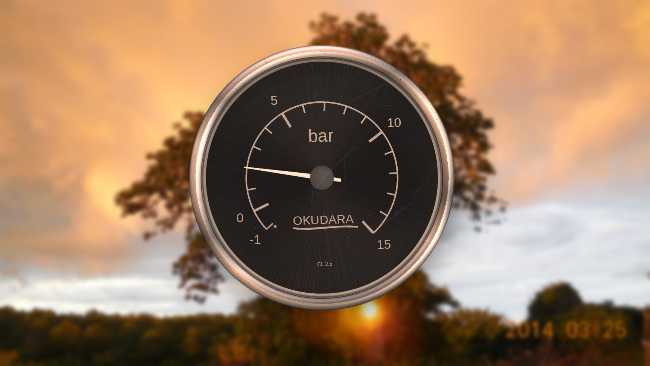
2 bar
